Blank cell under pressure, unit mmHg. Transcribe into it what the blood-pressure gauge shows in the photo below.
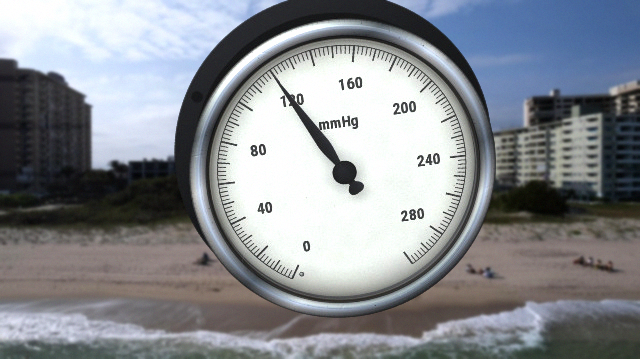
120 mmHg
